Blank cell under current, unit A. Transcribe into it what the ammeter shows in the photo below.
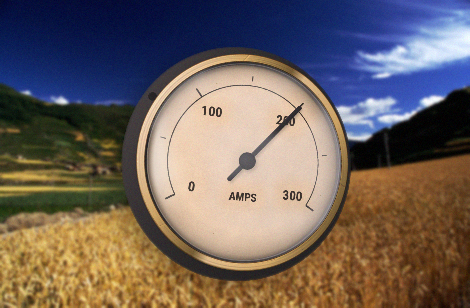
200 A
